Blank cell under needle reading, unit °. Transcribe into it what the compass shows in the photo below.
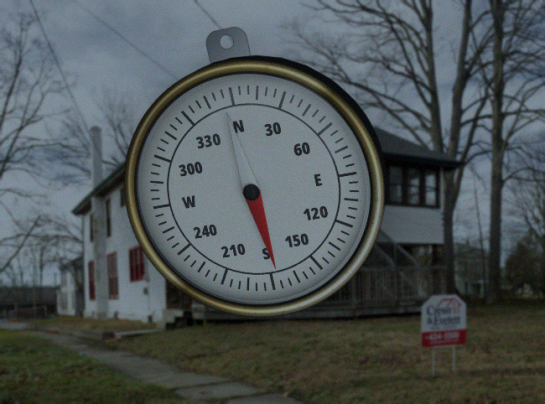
175 °
